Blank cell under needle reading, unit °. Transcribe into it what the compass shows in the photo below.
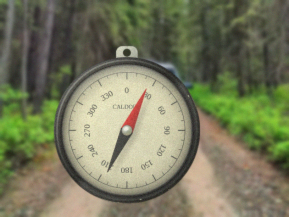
25 °
